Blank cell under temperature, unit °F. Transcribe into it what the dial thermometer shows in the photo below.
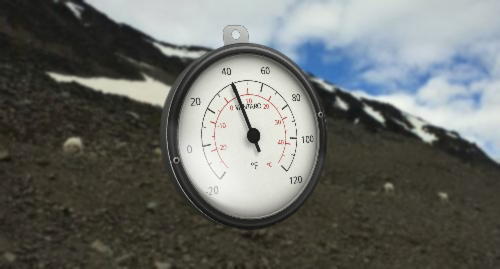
40 °F
